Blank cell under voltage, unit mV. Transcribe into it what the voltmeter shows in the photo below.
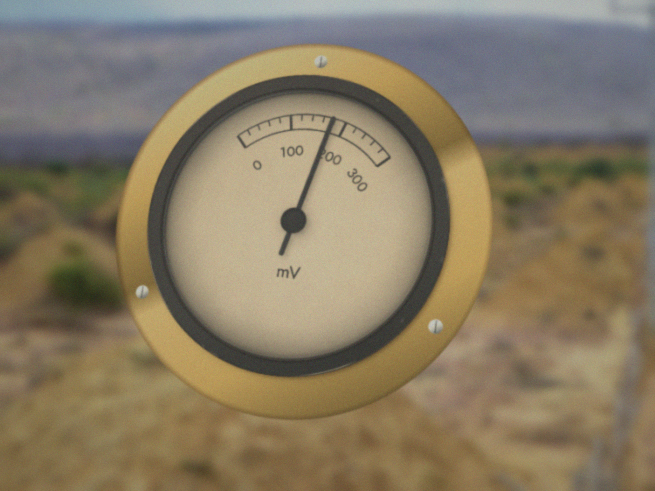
180 mV
